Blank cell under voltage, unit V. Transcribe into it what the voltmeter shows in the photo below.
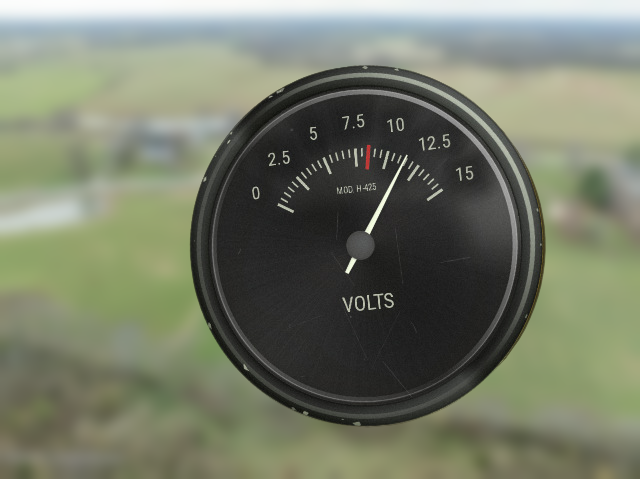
11.5 V
